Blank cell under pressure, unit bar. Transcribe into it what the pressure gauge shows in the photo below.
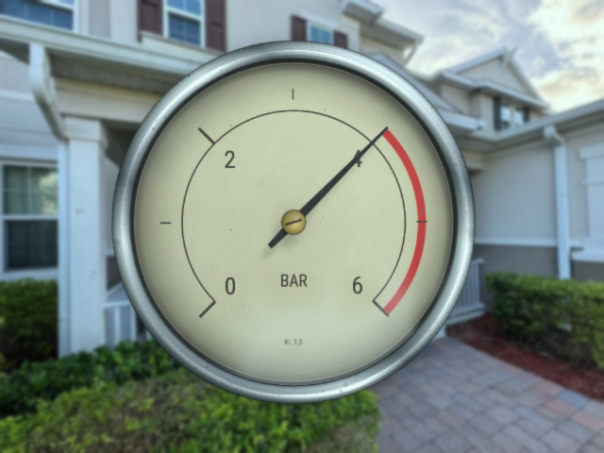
4 bar
